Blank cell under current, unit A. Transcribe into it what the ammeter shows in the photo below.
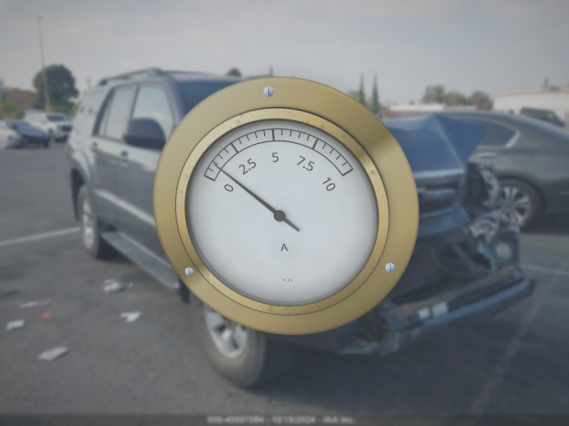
1 A
